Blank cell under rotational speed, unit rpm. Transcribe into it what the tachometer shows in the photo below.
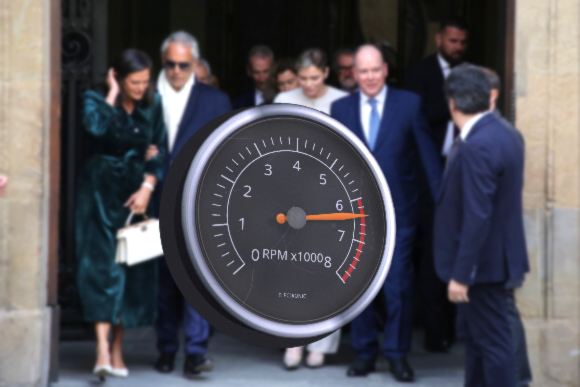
6400 rpm
